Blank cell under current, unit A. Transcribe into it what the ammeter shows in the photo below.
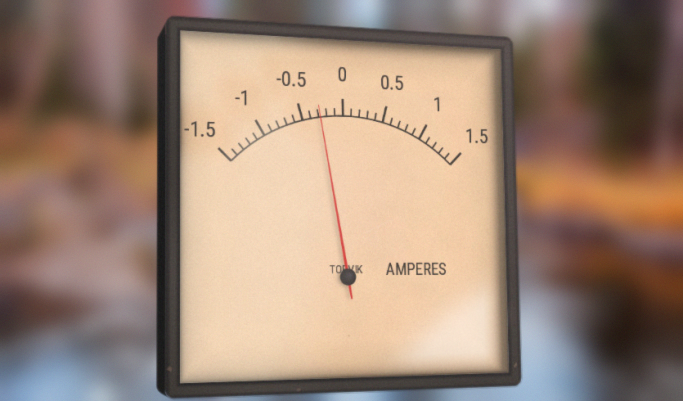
-0.3 A
